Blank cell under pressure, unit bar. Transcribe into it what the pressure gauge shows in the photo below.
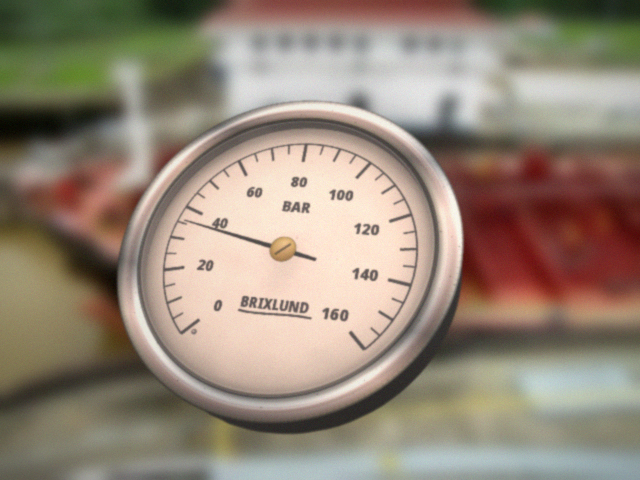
35 bar
